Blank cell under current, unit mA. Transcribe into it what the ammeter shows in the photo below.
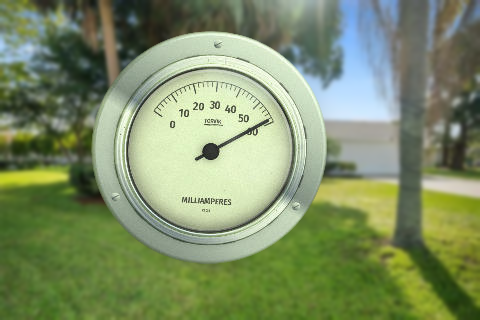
58 mA
